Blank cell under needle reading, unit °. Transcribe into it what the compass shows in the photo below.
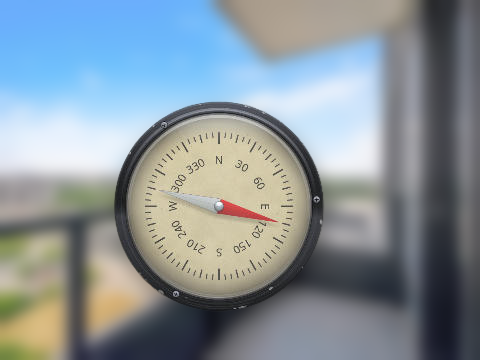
105 °
